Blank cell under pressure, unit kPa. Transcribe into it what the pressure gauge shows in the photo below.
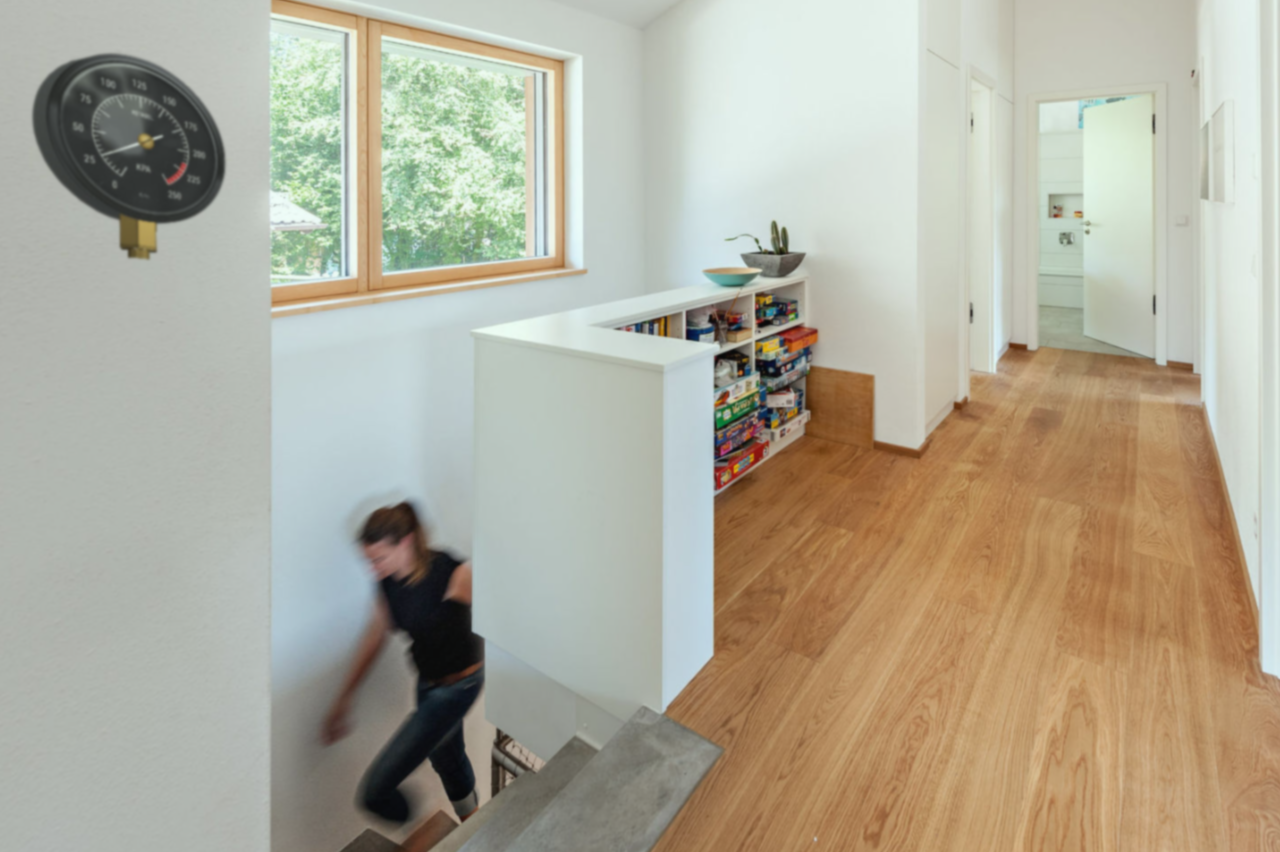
25 kPa
